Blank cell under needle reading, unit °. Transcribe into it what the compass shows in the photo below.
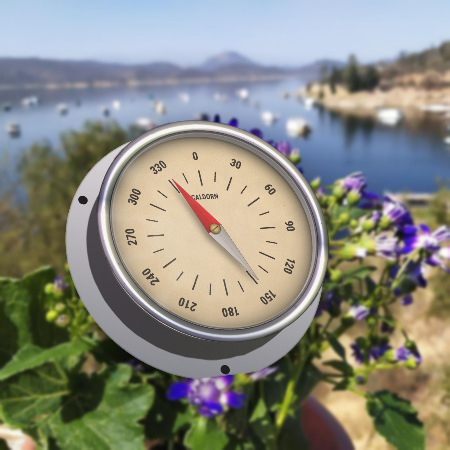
330 °
